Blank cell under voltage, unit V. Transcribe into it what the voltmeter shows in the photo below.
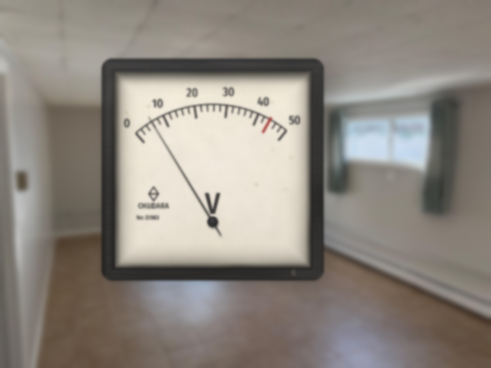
6 V
